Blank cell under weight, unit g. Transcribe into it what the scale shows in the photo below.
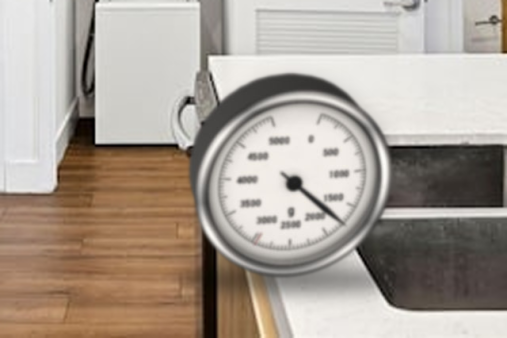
1750 g
